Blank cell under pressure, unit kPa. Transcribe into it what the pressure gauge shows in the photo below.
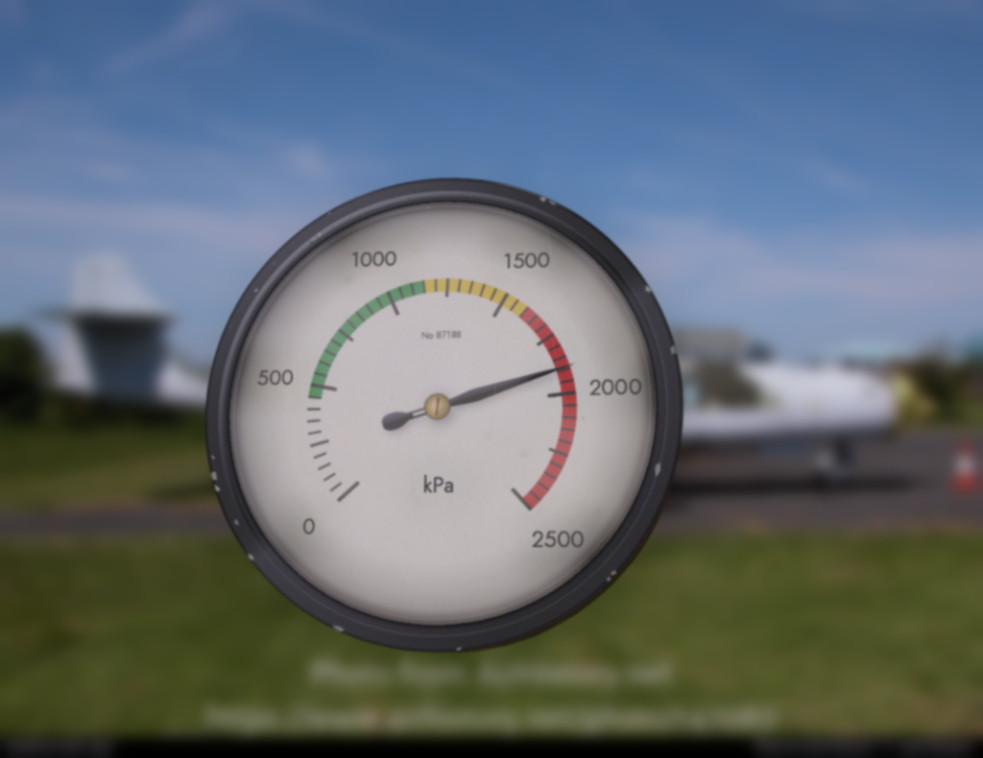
1900 kPa
